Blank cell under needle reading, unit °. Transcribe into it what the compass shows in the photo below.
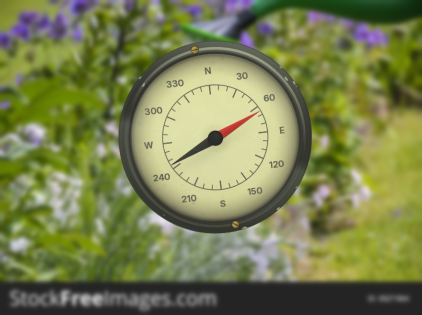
65 °
